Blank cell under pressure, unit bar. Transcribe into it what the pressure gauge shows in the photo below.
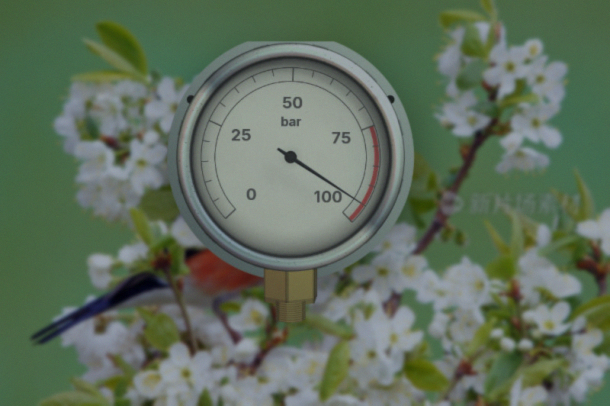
95 bar
